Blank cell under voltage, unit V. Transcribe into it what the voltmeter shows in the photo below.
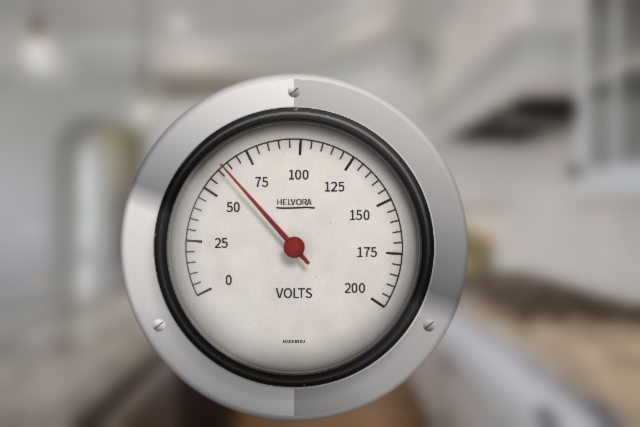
62.5 V
